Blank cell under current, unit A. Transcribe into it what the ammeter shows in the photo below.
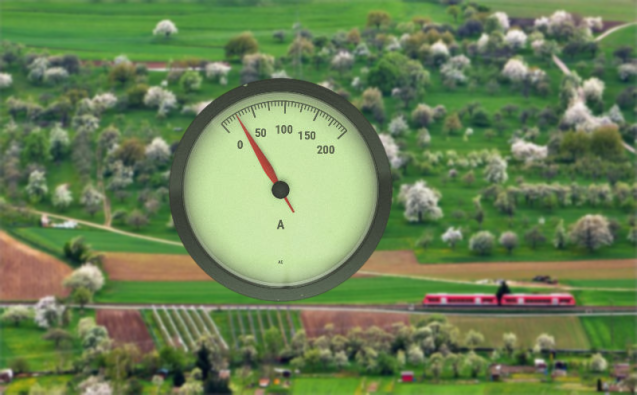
25 A
